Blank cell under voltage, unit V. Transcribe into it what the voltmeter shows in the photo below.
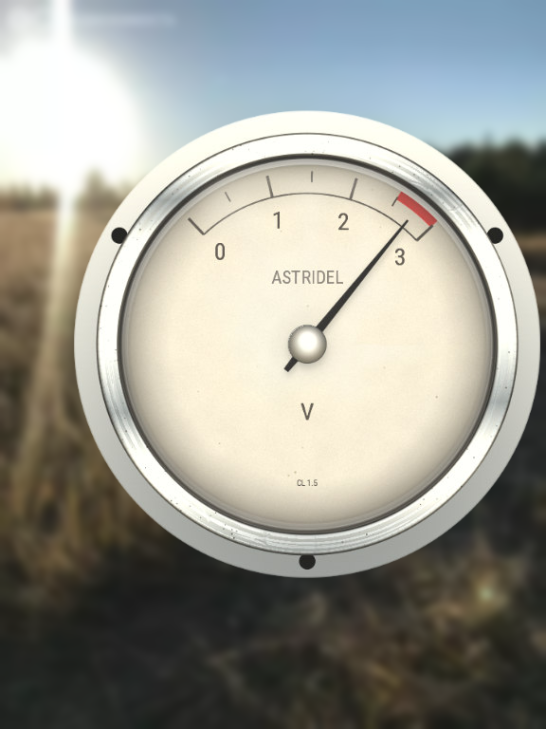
2.75 V
